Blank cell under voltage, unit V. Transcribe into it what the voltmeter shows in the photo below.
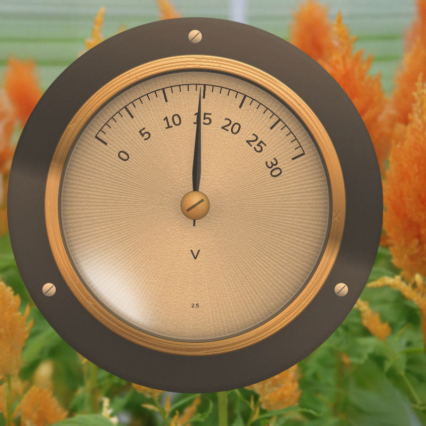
14.5 V
